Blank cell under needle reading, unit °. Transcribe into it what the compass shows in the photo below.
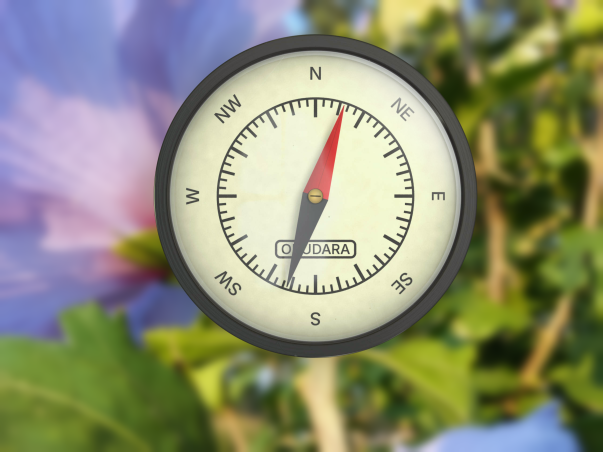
17.5 °
